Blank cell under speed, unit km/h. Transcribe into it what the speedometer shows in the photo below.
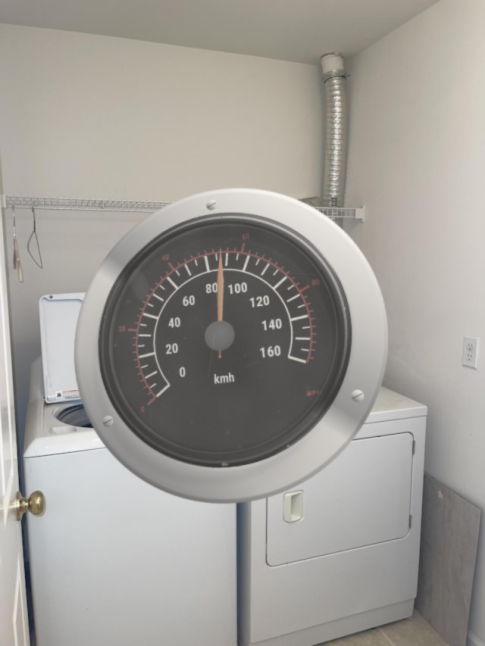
87.5 km/h
